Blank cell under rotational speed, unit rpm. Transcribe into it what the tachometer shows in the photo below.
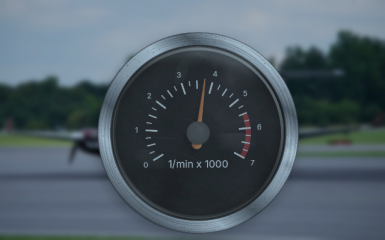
3750 rpm
